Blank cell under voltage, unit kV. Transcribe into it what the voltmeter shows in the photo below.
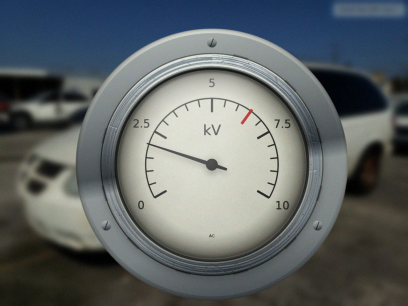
2 kV
